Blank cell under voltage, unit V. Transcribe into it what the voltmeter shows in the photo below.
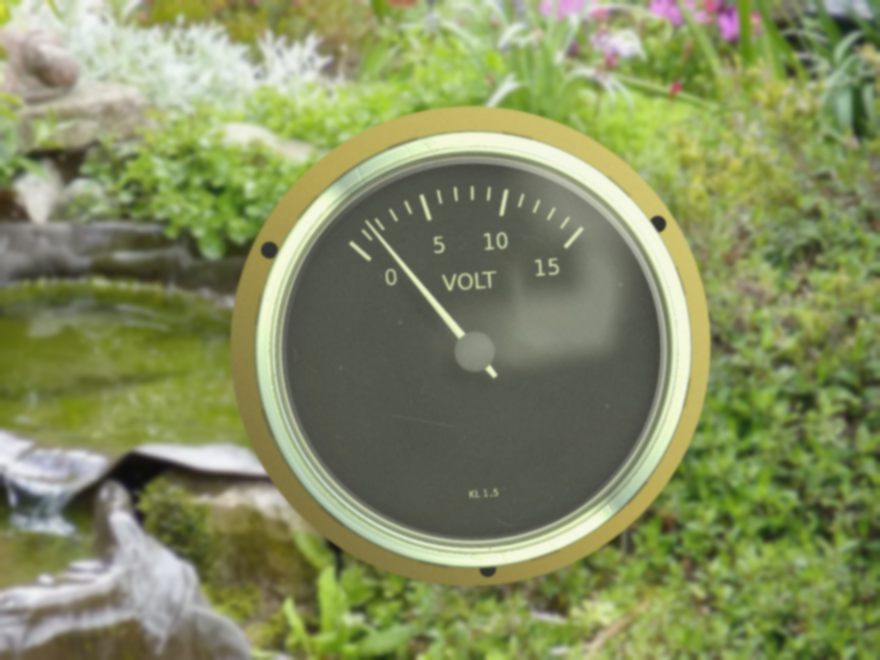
1.5 V
